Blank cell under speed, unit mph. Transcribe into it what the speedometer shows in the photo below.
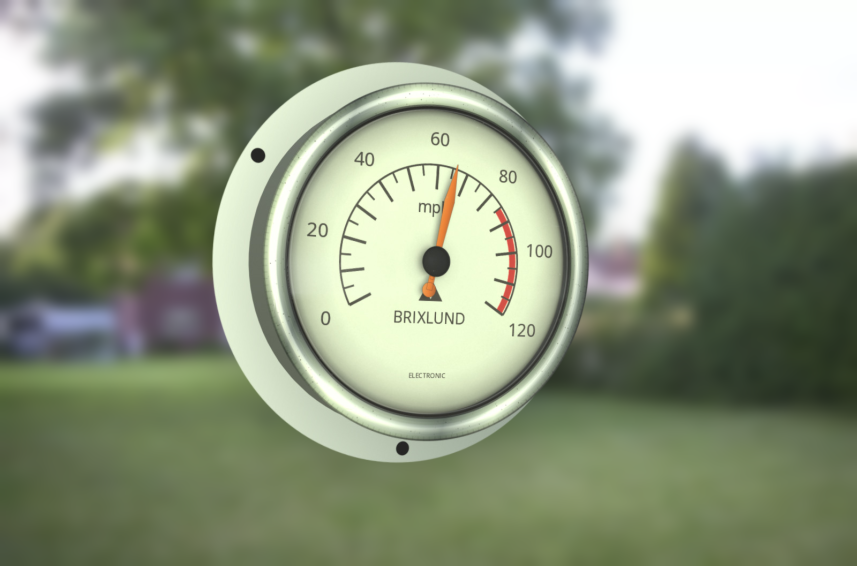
65 mph
